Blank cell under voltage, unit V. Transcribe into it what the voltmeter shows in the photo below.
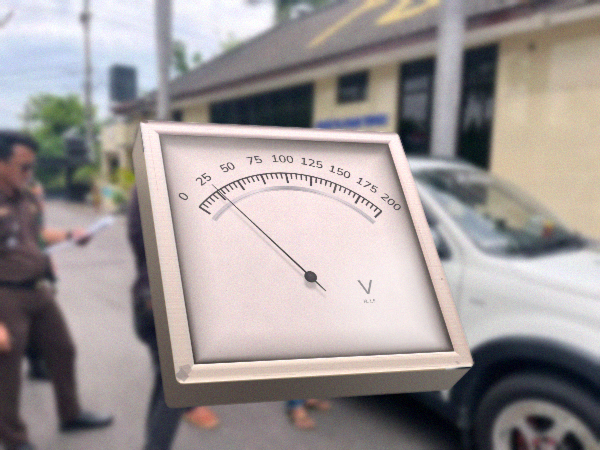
25 V
